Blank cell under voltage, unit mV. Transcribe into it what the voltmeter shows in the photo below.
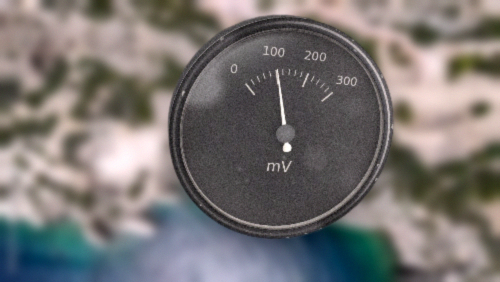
100 mV
